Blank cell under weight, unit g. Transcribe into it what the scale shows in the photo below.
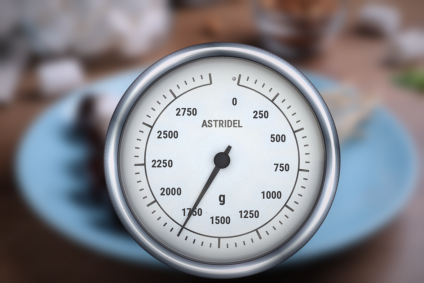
1750 g
